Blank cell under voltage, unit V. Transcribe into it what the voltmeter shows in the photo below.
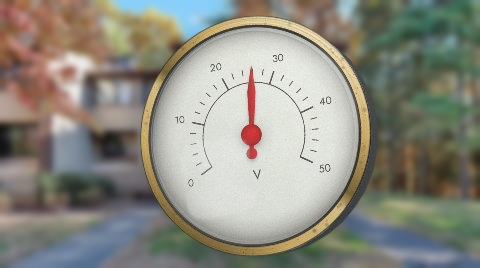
26 V
